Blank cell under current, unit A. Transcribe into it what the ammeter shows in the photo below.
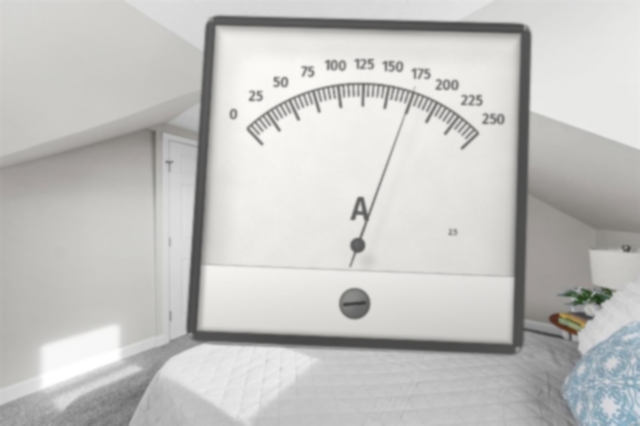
175 A
